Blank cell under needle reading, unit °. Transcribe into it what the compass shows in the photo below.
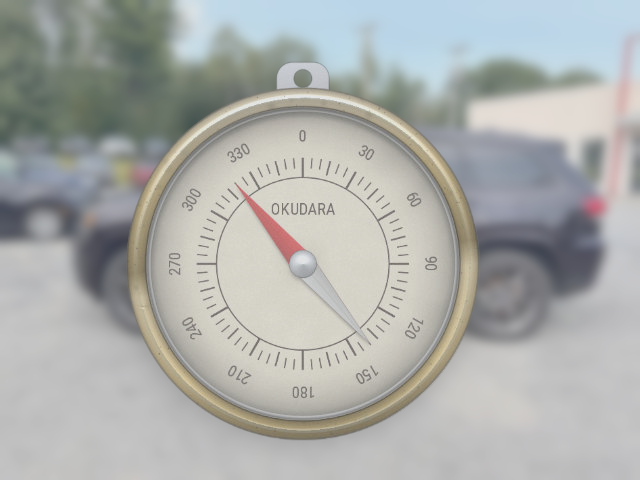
320 °
